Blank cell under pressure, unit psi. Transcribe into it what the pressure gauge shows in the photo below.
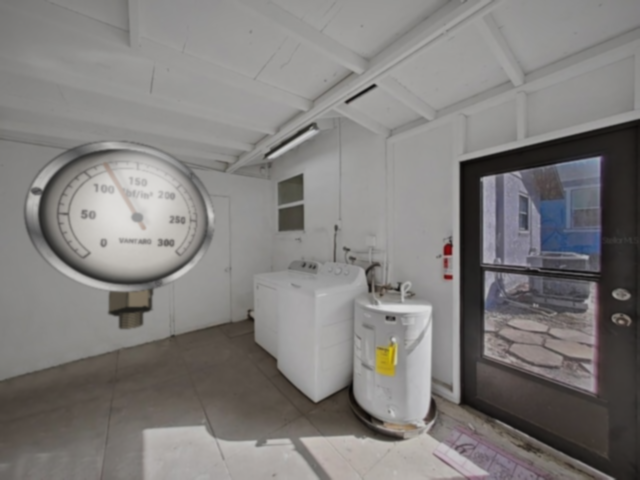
120 psi
